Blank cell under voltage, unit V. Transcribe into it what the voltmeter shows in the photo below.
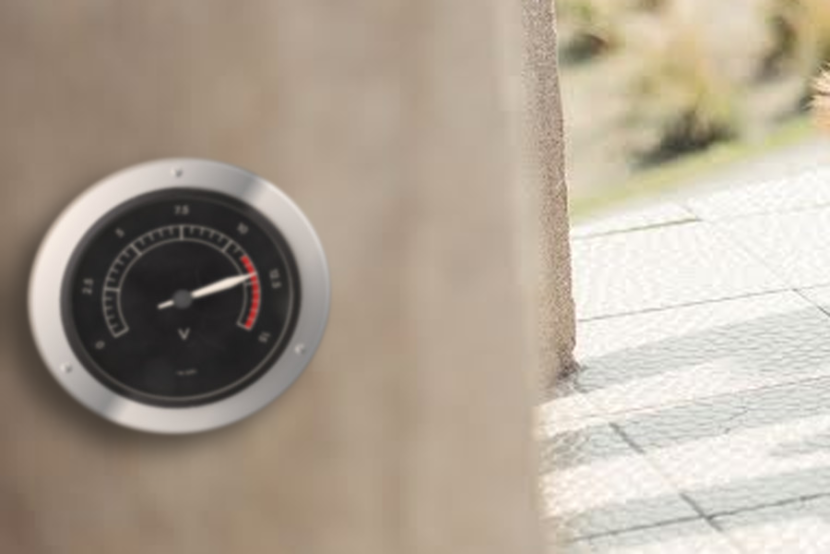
12 V
